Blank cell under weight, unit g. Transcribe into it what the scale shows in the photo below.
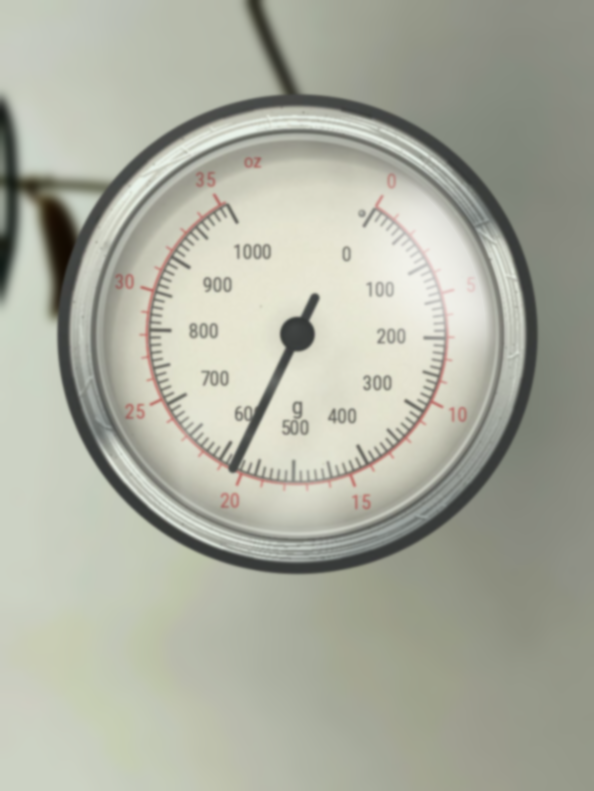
580 g
